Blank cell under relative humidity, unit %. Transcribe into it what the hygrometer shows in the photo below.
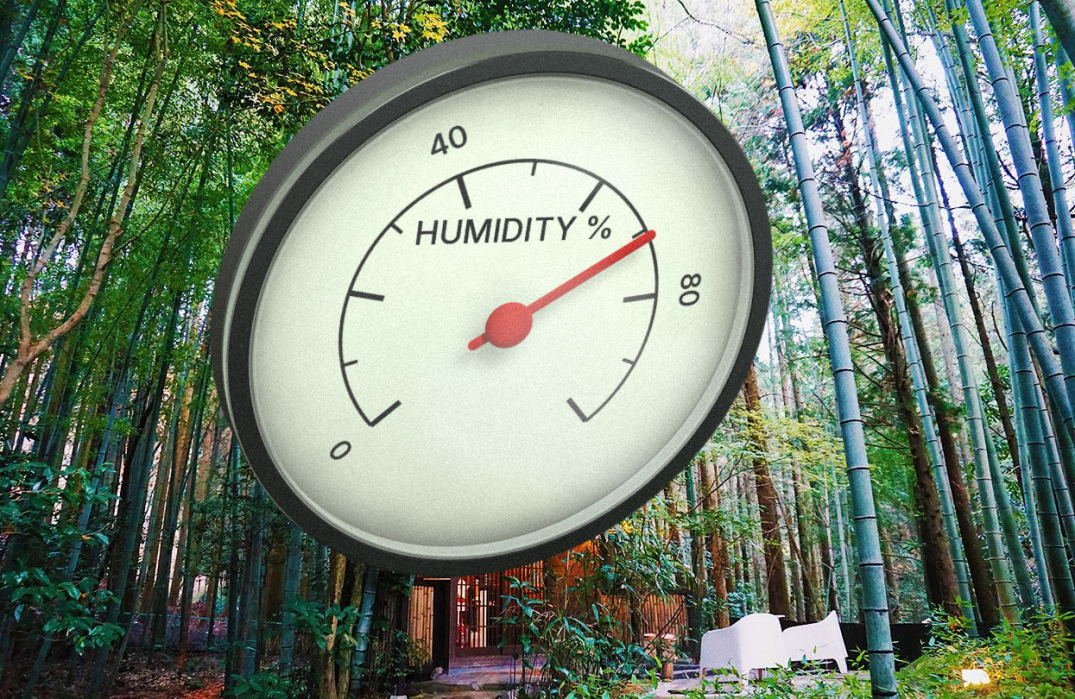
70 %
